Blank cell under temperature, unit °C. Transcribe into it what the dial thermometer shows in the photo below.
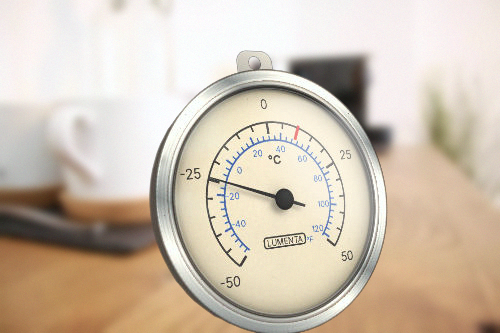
-25 °C
